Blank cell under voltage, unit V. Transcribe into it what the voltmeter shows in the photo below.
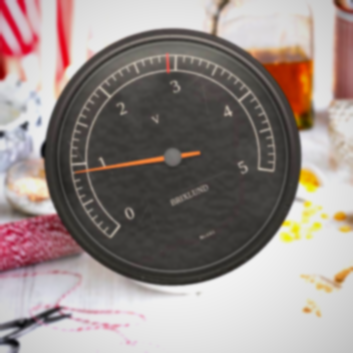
0.9 V
